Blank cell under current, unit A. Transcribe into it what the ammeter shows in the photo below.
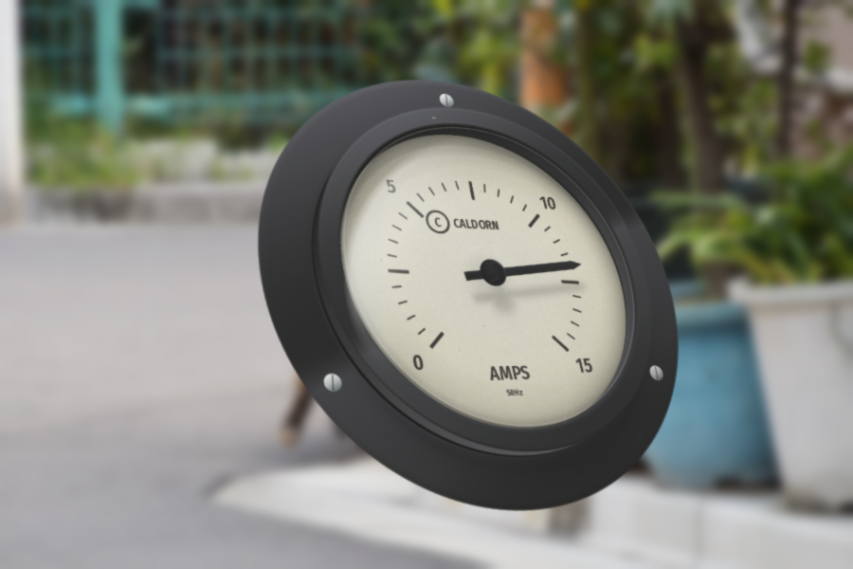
12 A
